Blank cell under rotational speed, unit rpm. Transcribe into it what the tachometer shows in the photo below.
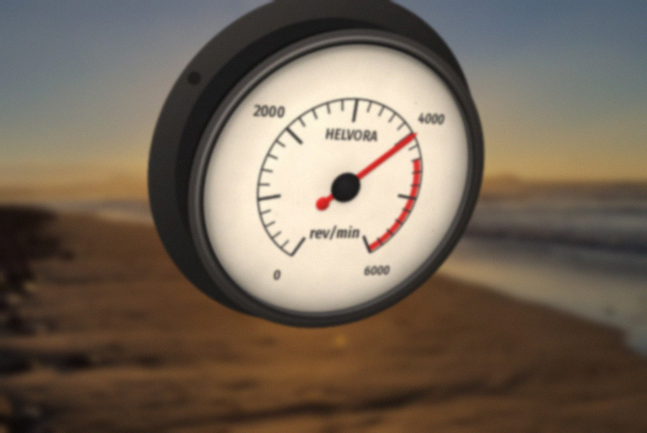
4000 rpm
